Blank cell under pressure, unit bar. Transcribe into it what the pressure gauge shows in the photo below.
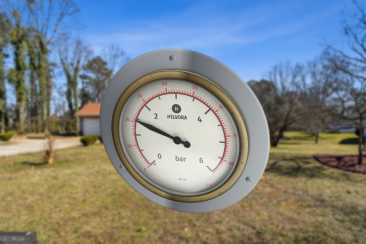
1.5 bar
